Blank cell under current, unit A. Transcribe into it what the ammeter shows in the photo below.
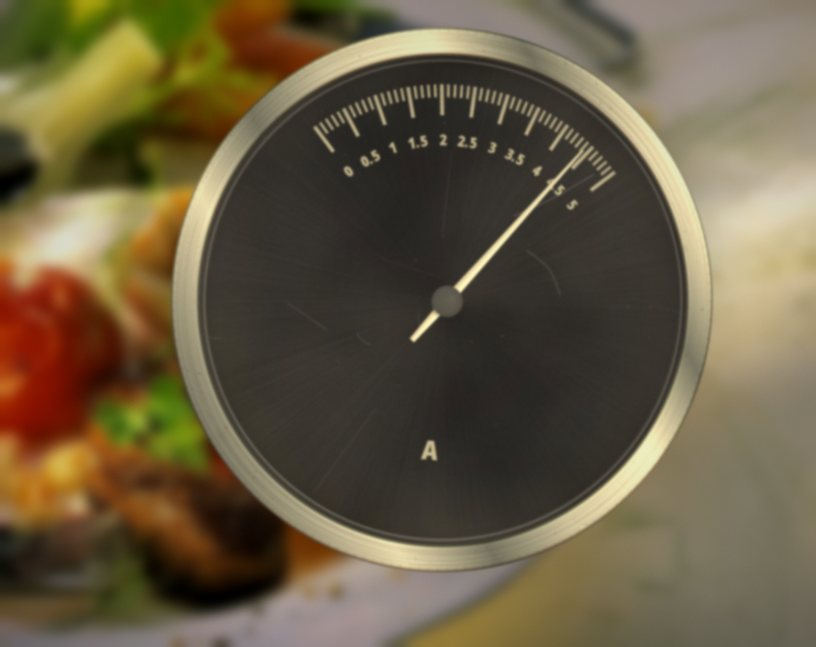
4.4 A
